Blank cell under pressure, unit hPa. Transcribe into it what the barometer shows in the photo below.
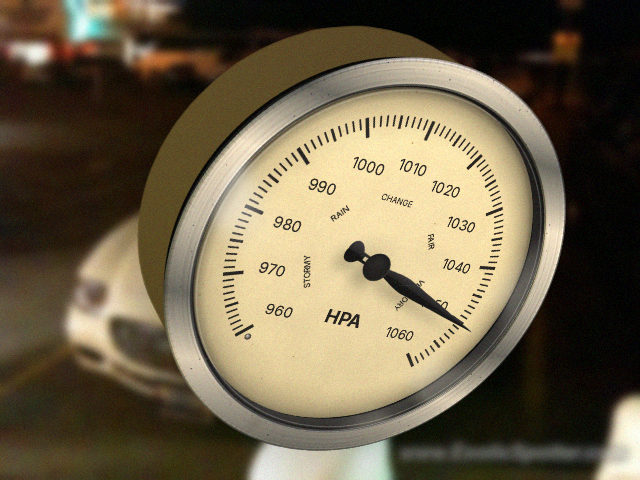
1050 hPa
